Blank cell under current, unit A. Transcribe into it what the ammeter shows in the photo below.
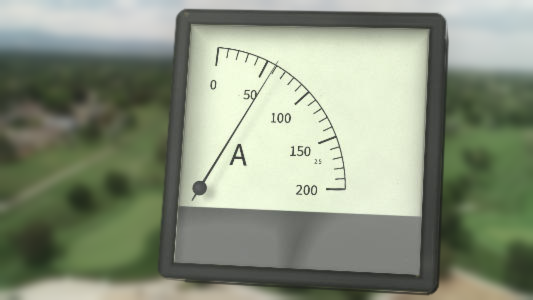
60 A
